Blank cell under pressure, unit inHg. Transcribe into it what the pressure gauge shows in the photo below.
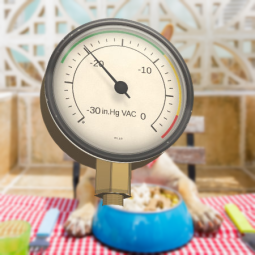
-20 inHg
